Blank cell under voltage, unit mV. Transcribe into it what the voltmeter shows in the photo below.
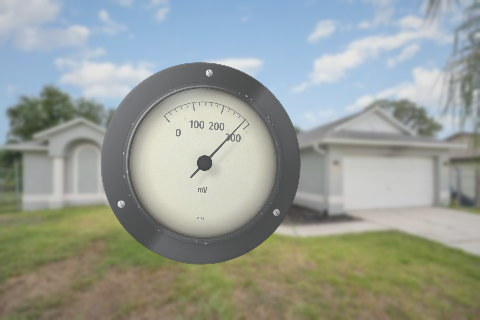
280 mV
